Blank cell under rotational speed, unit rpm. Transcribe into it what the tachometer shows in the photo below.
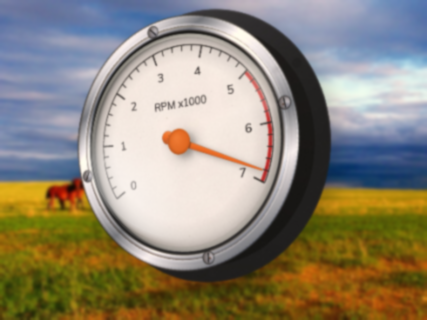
6800 rpm
